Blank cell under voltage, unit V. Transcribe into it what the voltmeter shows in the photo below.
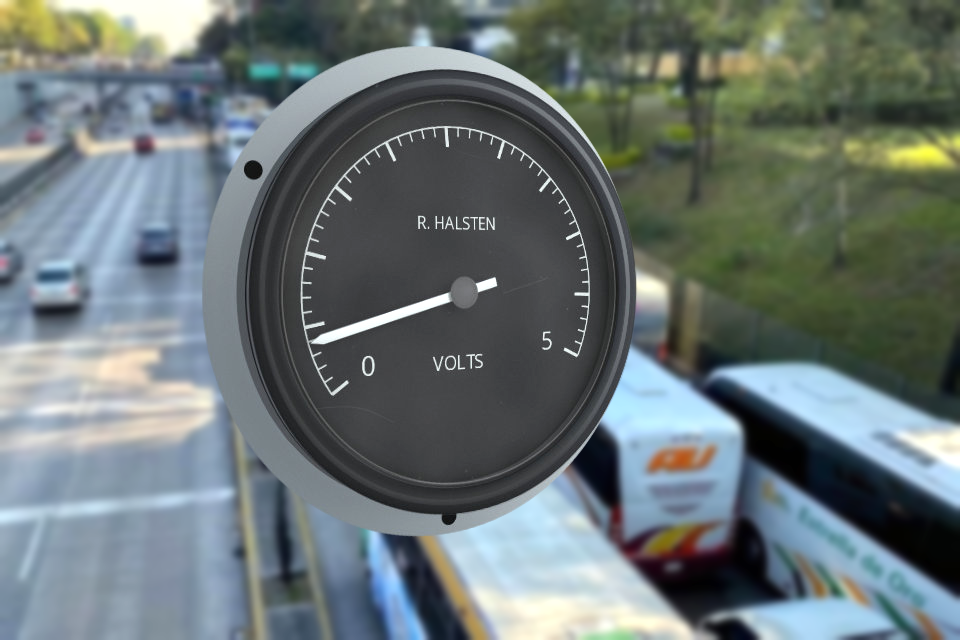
0.4 V
